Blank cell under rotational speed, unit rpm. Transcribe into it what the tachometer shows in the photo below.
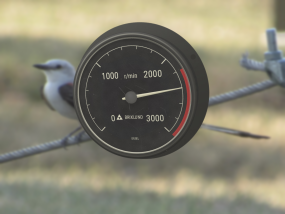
2400 rpm
